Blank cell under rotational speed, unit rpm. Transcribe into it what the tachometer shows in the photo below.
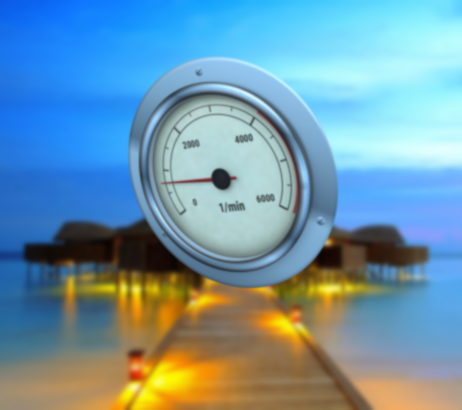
750 rpm
